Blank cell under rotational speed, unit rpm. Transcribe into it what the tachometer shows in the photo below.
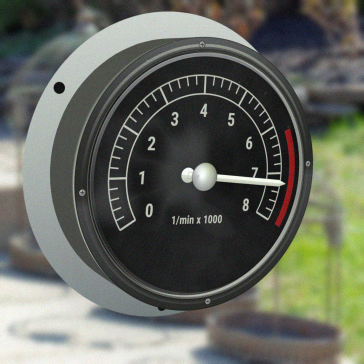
7200 rpm
